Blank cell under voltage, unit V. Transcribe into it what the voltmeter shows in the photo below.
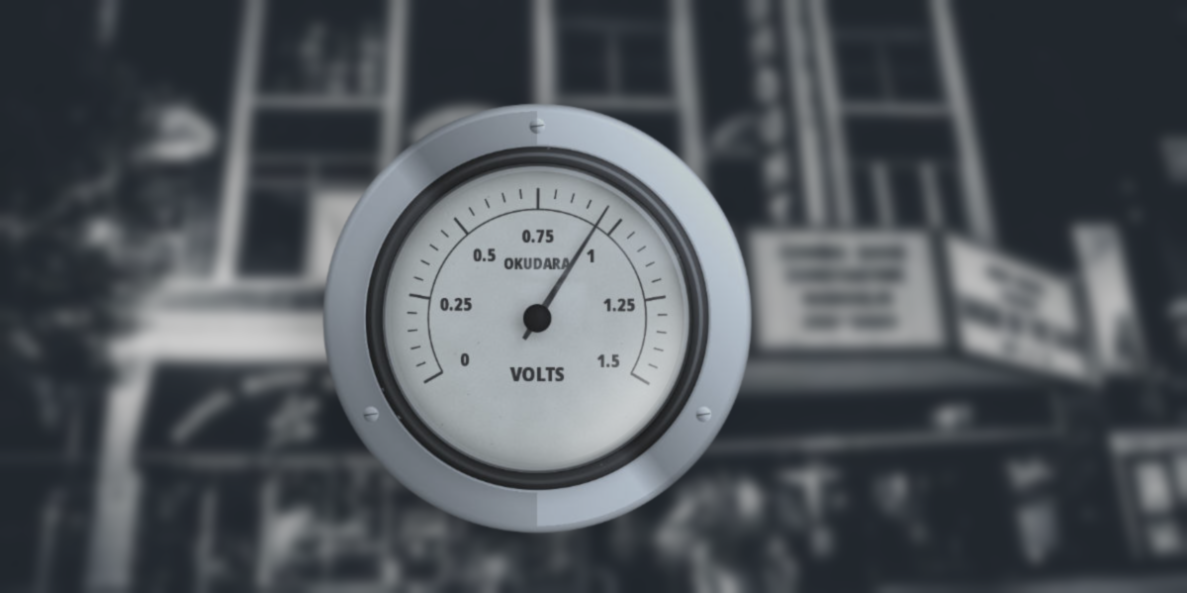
0.95 V
